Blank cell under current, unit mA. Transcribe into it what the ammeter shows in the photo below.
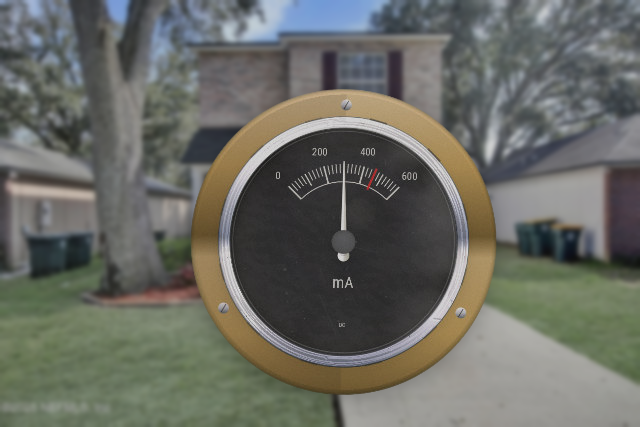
300 mA
